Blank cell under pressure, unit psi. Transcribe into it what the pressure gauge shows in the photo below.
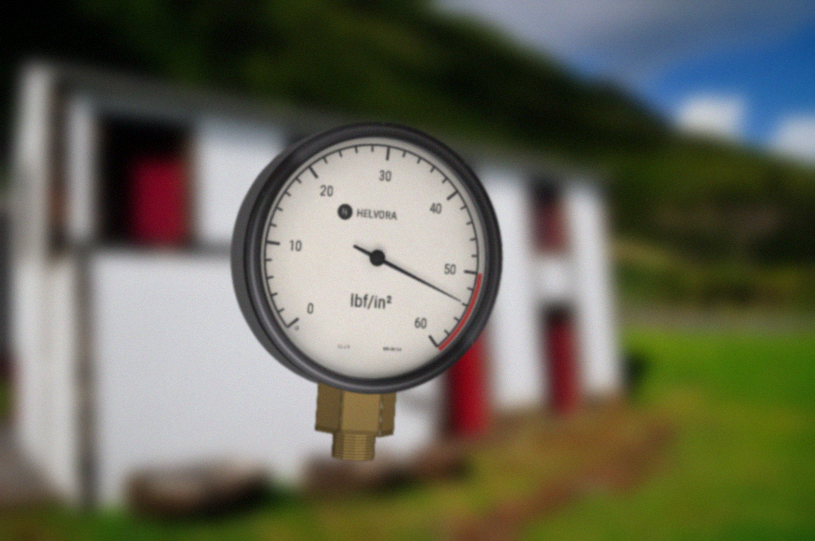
54 psi
